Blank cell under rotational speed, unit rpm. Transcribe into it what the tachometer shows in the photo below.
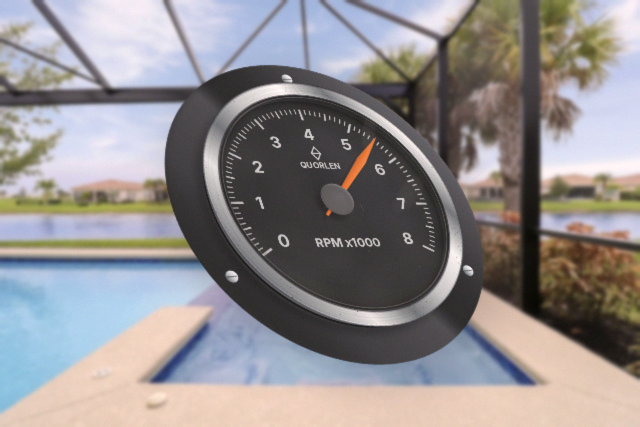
5500 rpm
